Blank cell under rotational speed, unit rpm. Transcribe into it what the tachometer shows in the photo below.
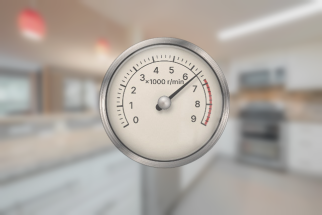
6400 rpm
